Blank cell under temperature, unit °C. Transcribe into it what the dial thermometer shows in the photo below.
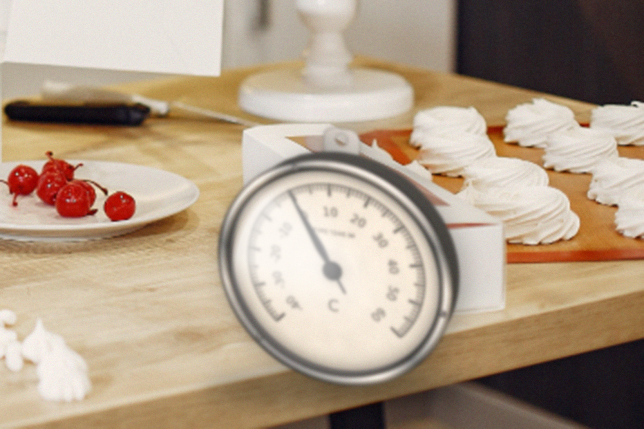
0 °C
